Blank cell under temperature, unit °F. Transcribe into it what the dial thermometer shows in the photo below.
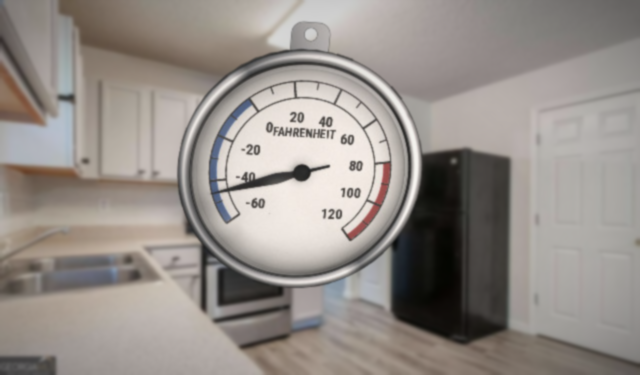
-45 °F
